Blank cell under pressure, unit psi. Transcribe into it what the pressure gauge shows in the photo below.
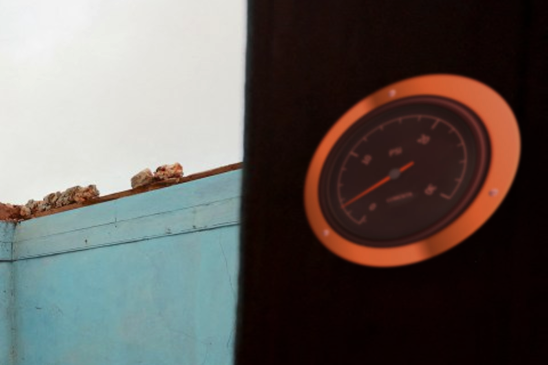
3 psi
